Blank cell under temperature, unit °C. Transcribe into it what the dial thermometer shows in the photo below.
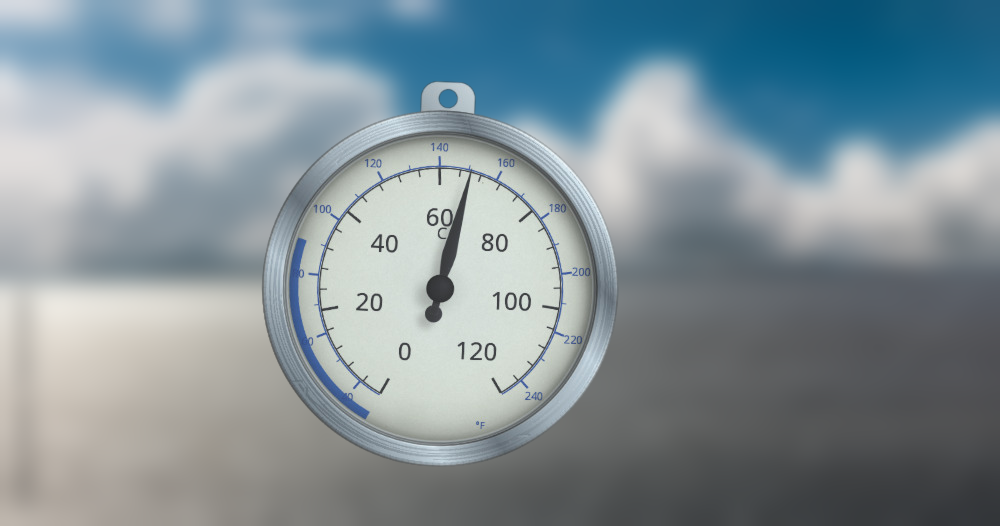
66 °C
